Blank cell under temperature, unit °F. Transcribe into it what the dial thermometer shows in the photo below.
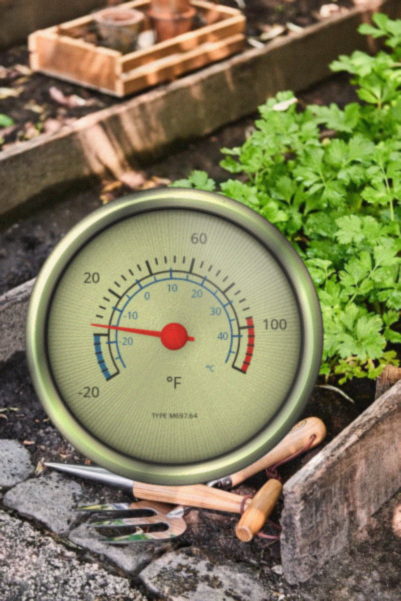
4 °F
